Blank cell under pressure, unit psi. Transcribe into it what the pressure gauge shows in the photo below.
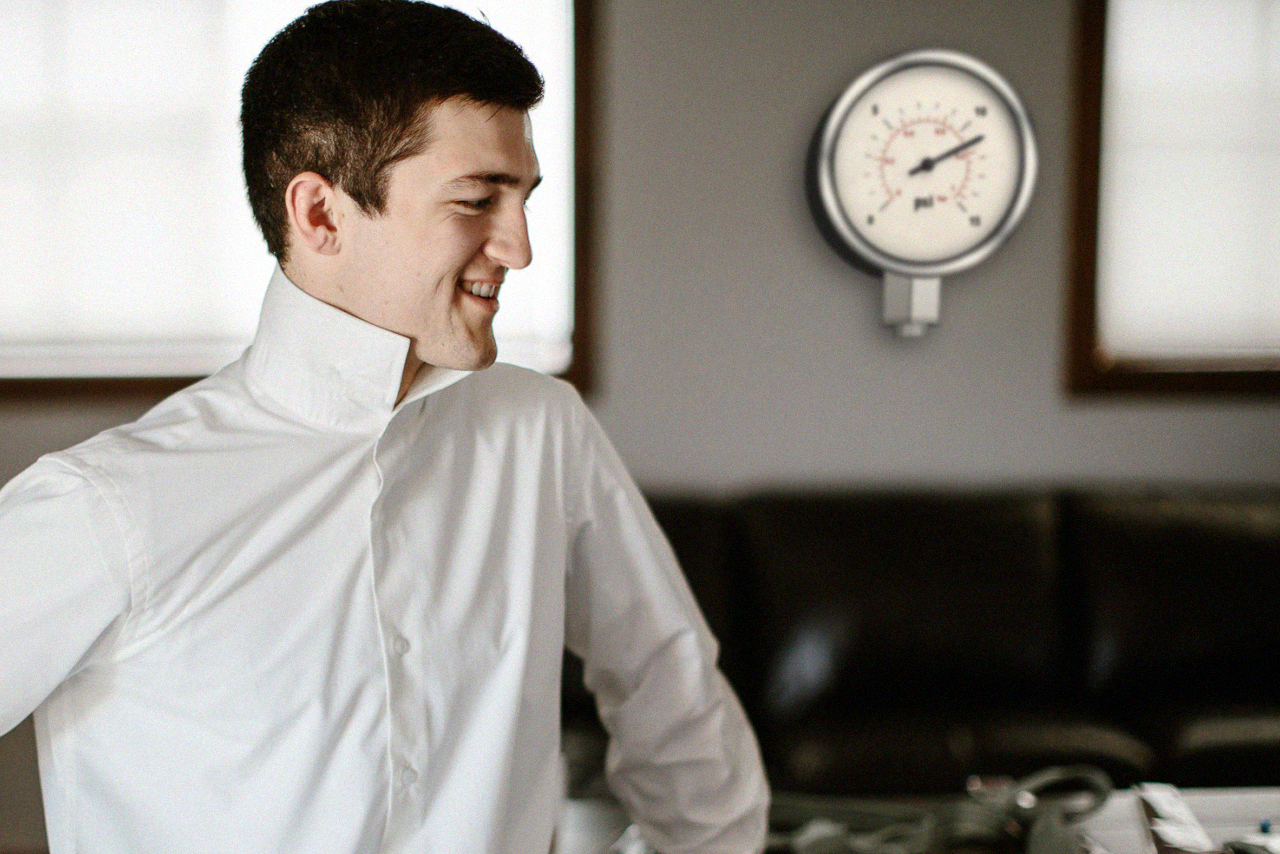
11 psi
